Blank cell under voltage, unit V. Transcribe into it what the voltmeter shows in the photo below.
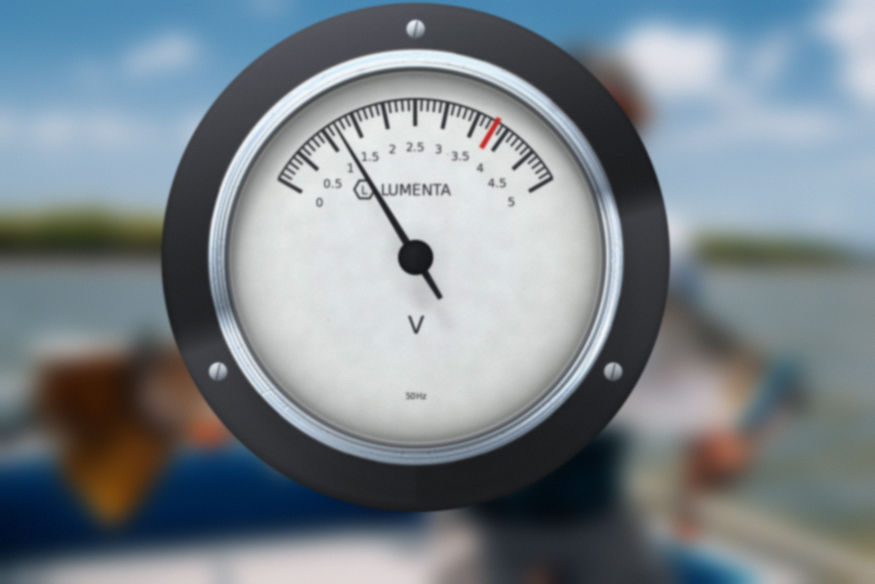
1.2 V
